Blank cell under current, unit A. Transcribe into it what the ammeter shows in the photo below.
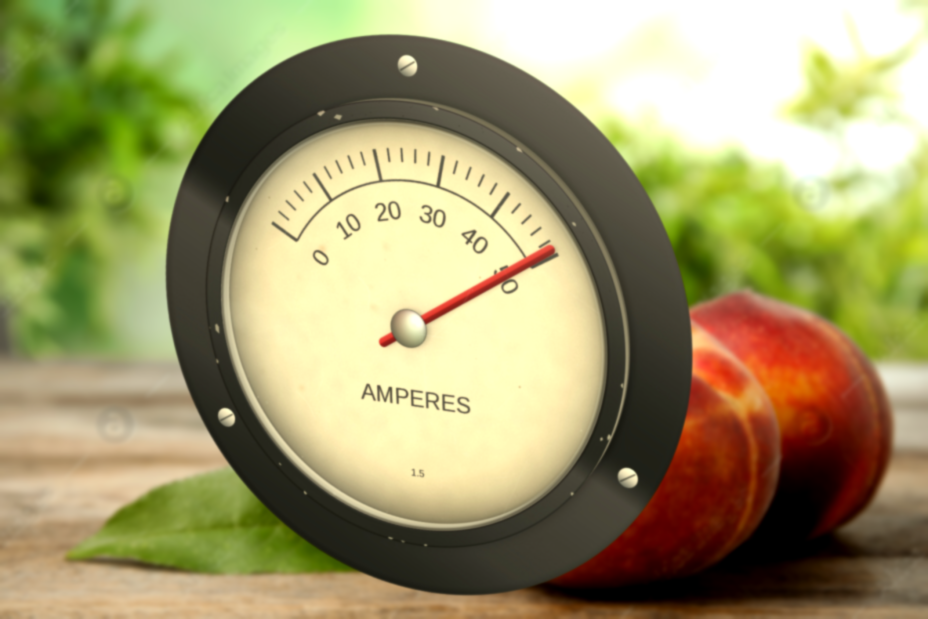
49 A
